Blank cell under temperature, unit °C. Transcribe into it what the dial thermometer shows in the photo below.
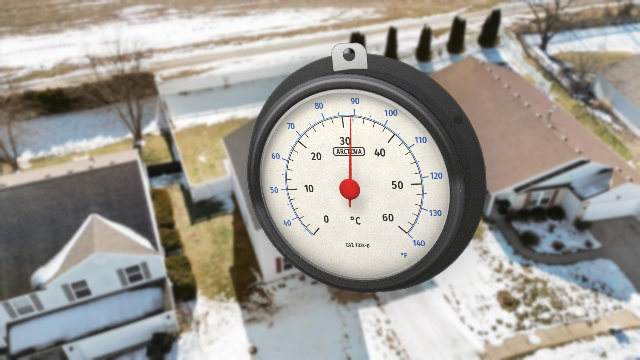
32 °C
